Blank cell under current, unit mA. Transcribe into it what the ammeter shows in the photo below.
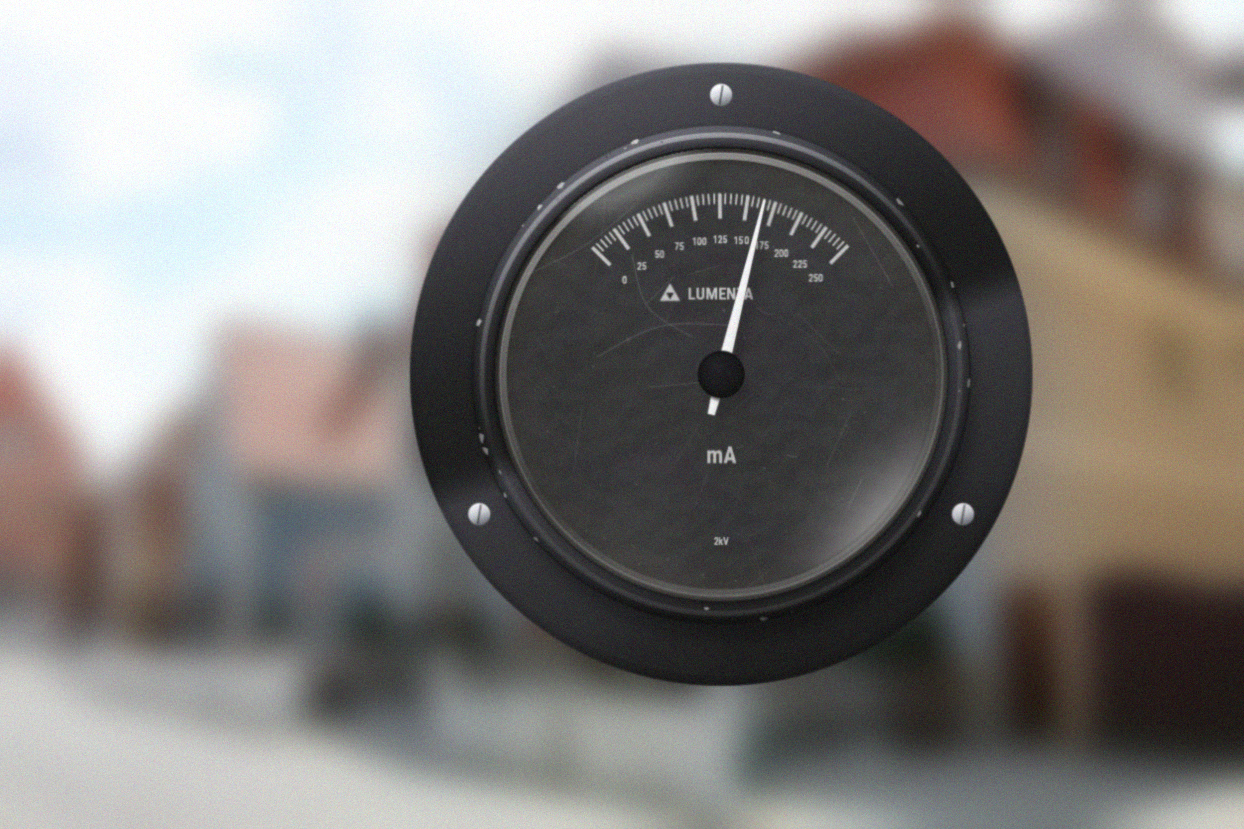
165 mA
